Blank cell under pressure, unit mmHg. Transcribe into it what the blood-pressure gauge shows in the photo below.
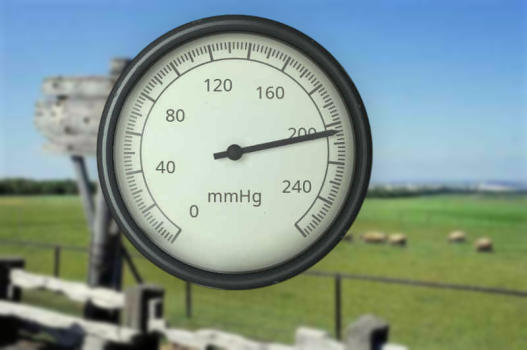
204 mmHg
